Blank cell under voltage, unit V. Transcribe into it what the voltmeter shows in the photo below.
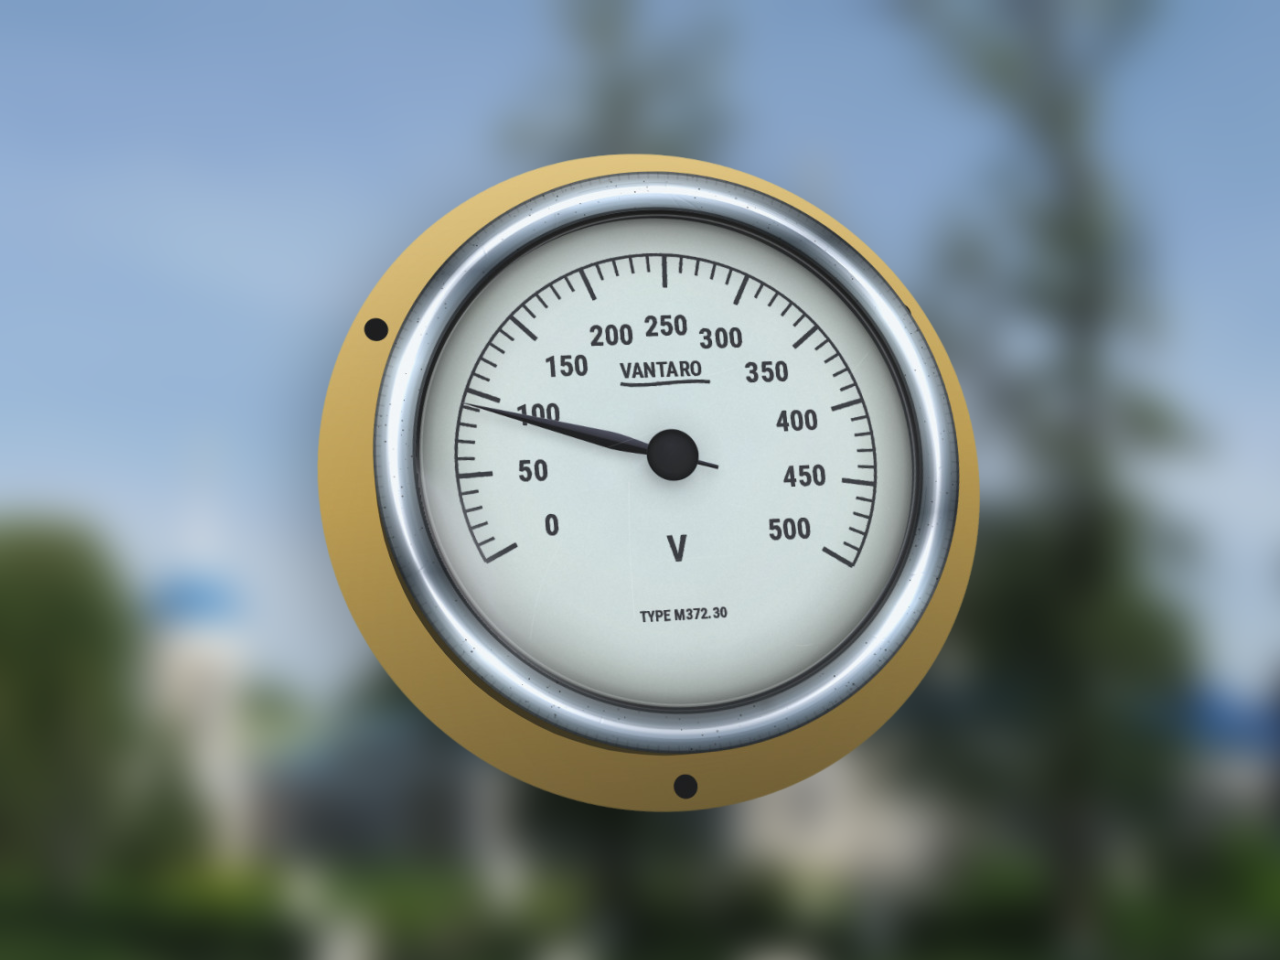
90 V
